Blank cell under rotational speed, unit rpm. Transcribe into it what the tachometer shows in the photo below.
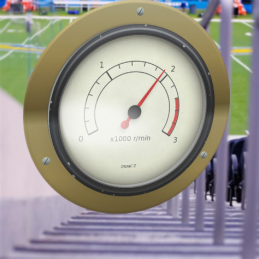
1900 rpm
